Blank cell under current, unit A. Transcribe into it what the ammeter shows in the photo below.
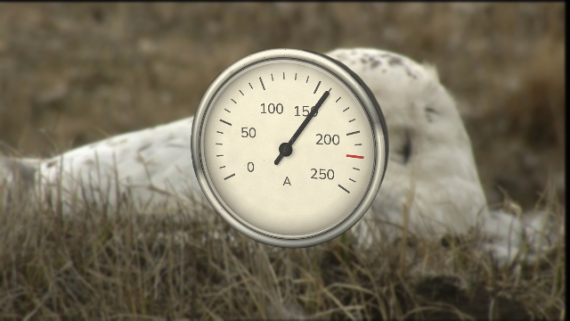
160 A
